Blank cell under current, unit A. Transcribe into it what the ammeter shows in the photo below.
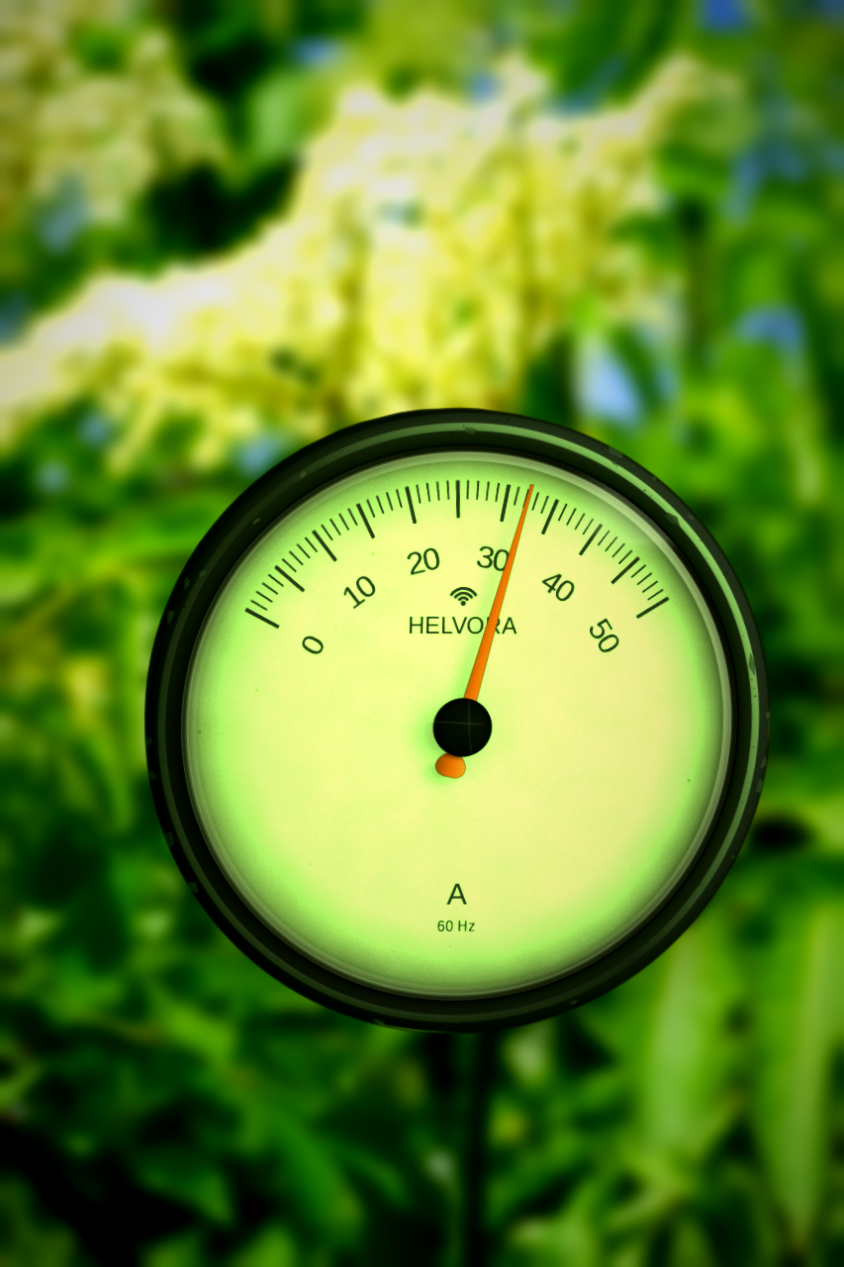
32 A
